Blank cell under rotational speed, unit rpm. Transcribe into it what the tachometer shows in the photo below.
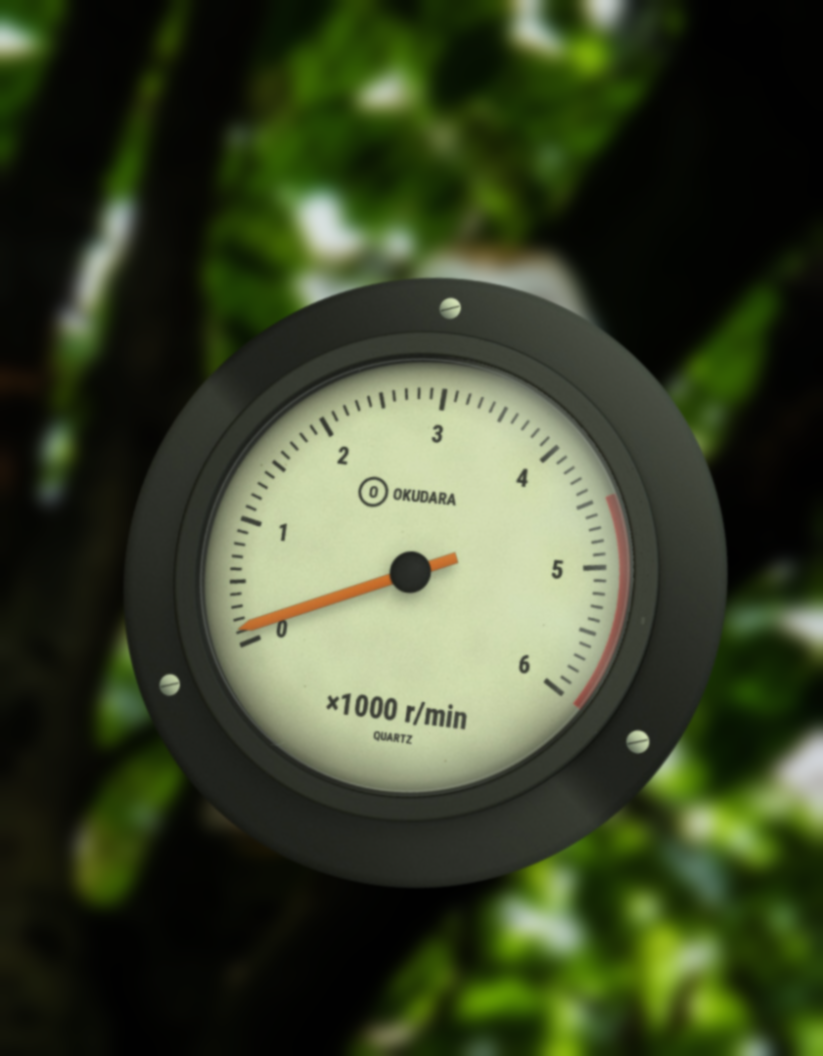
100 rpm
